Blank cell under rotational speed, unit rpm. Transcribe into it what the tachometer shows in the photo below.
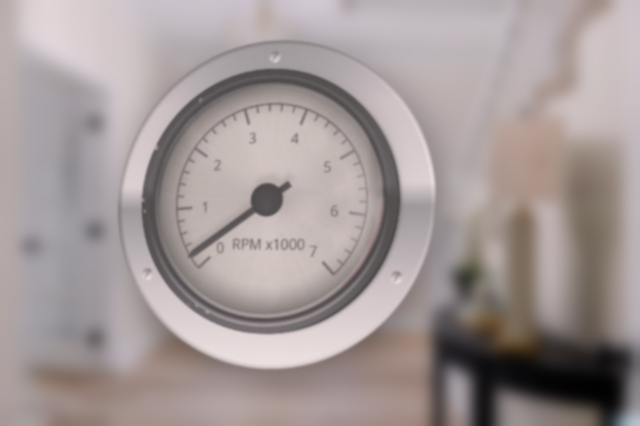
200 rpm
